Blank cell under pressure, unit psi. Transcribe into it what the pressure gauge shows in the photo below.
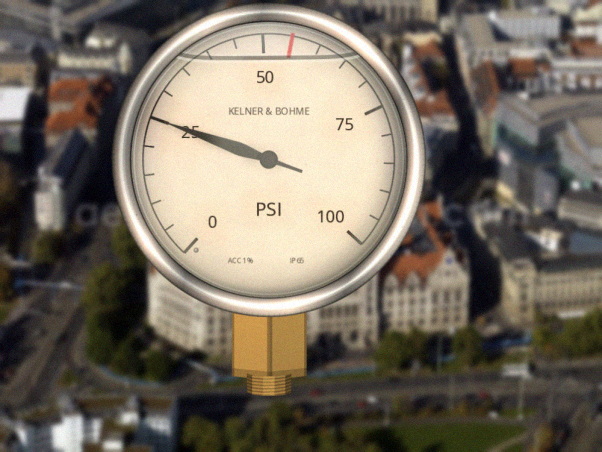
25 psi
